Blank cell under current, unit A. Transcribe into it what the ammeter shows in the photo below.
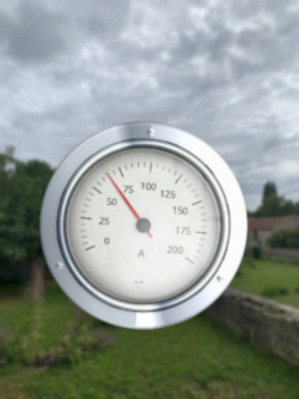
65 A
